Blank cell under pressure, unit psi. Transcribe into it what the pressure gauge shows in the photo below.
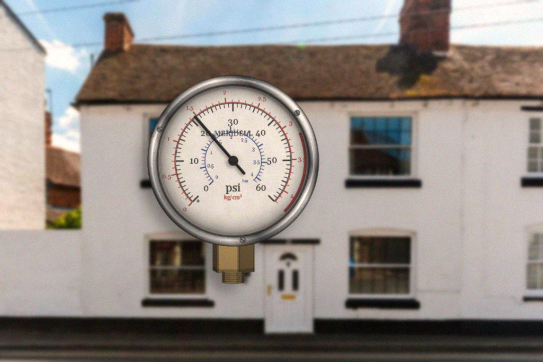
21 psi
